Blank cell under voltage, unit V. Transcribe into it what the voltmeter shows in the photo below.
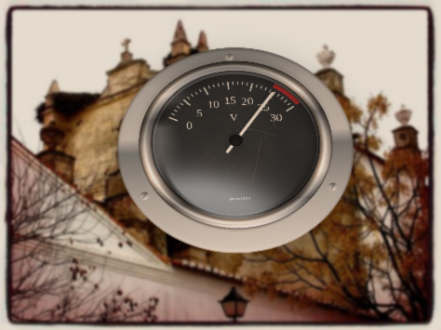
25 V
